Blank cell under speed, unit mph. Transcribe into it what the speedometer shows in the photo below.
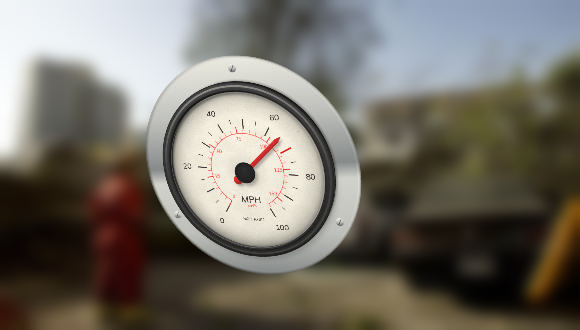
65 mph
